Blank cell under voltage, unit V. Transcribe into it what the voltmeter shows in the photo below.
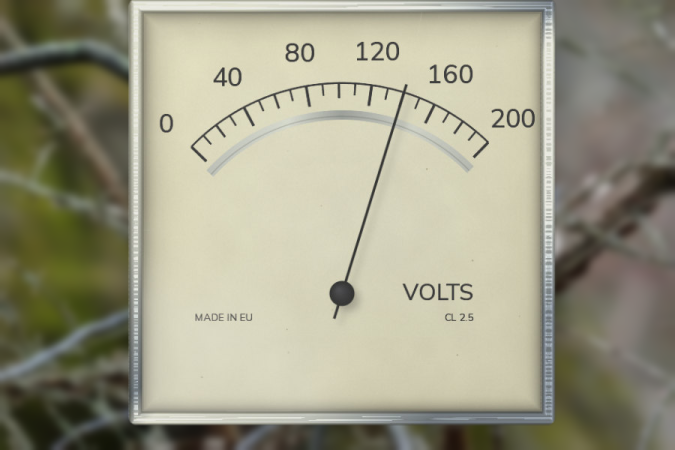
140 V
